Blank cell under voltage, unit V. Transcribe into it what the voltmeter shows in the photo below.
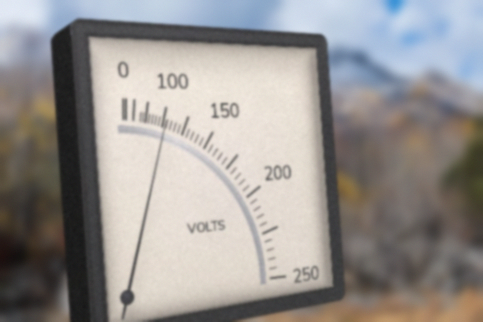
100 V
